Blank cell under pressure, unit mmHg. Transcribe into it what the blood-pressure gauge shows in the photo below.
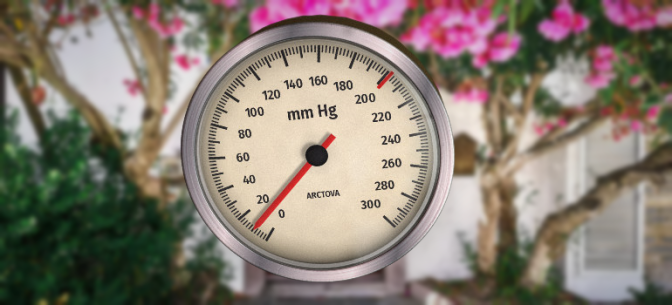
10 mmHg
